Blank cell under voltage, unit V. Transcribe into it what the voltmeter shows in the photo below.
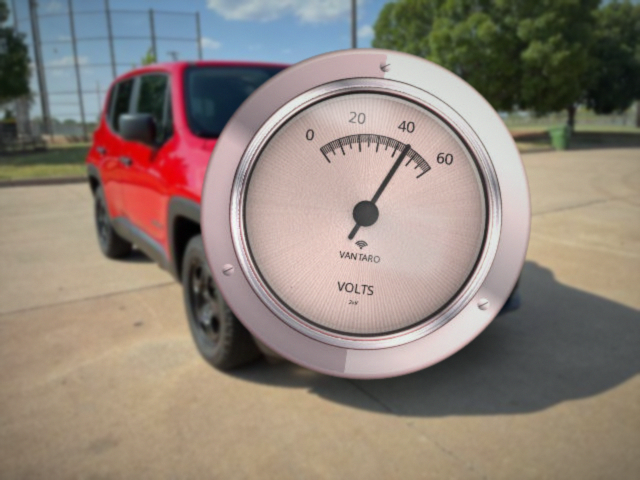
45 V
